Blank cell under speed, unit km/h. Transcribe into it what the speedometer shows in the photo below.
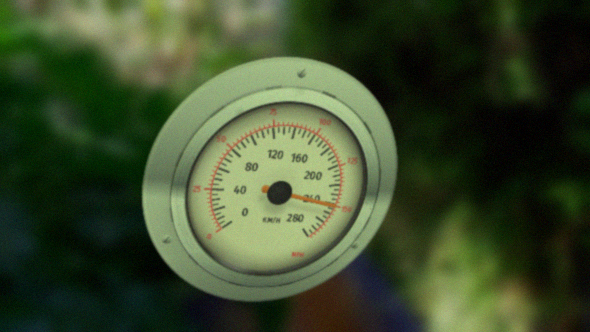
240 km/h
